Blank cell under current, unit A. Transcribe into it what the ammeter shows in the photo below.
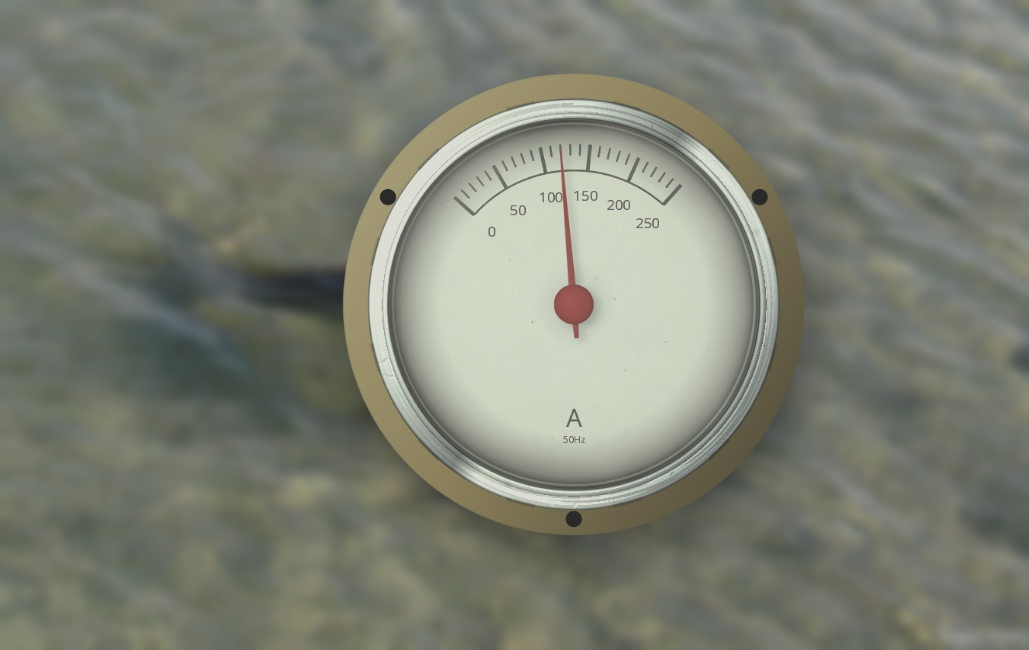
120 A
